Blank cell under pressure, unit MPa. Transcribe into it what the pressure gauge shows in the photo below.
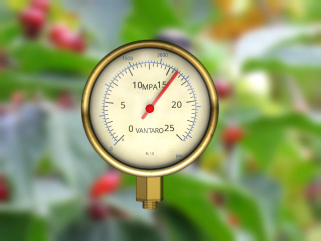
16 MPa
